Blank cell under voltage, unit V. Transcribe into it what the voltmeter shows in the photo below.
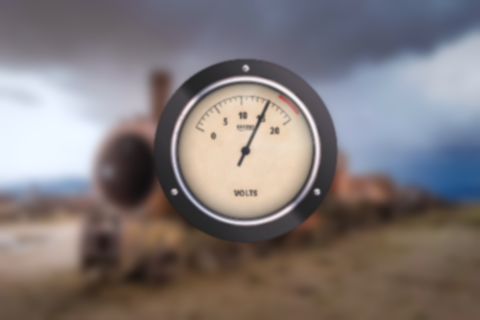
15 V
